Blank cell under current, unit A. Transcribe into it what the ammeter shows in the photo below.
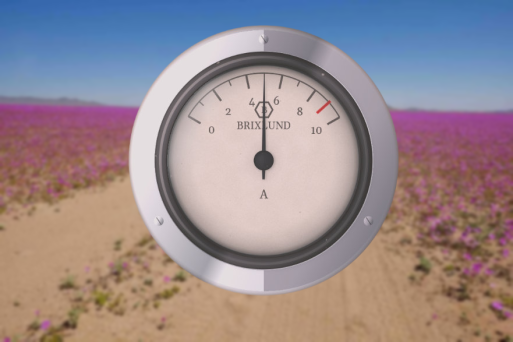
5 A
